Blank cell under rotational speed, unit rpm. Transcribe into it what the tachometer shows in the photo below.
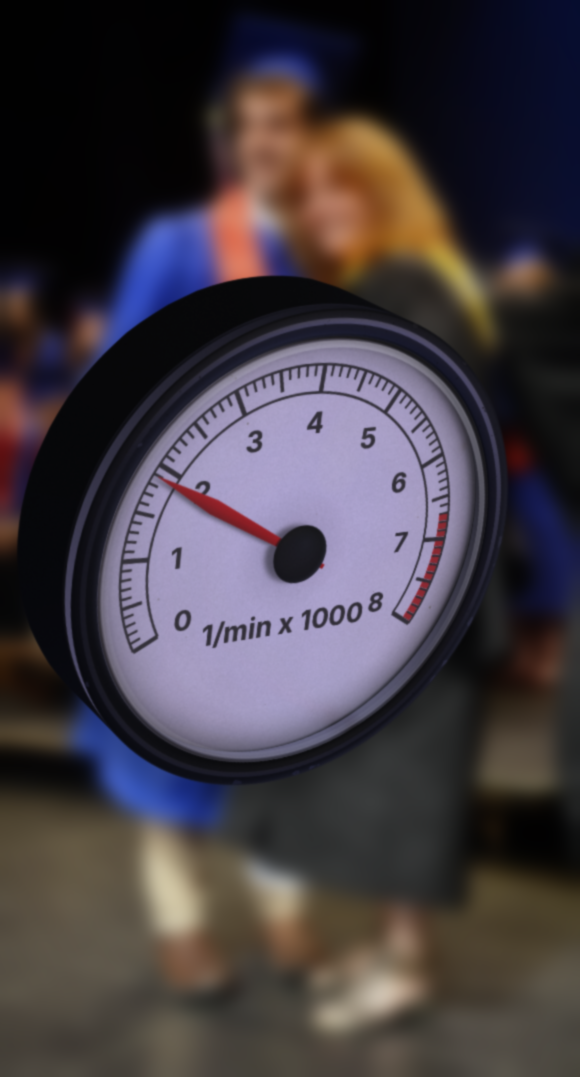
1900 rpm
